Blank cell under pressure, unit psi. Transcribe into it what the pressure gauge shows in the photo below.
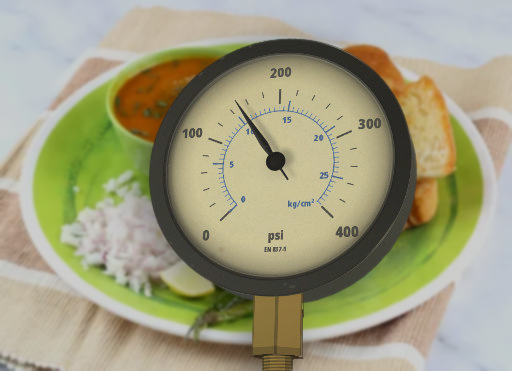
150 psi
